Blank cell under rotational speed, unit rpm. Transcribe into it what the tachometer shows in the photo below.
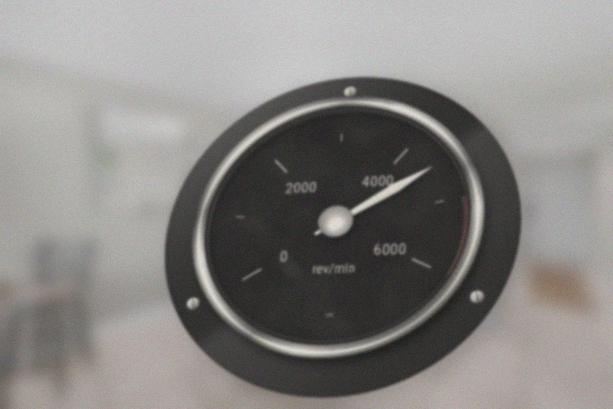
4500 rpm
